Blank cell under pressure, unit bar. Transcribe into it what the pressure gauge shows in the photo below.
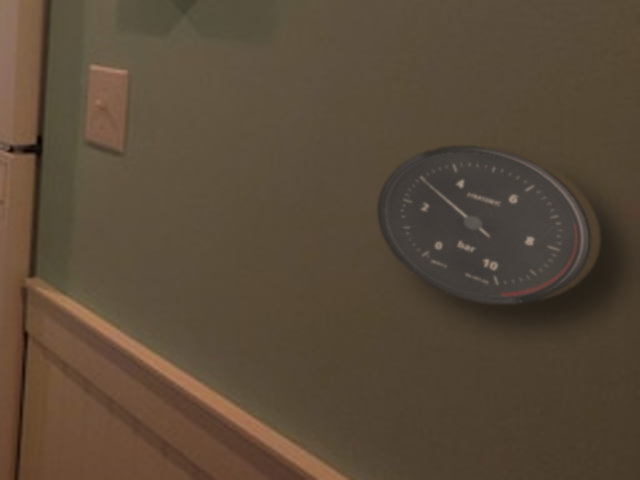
3 bar
